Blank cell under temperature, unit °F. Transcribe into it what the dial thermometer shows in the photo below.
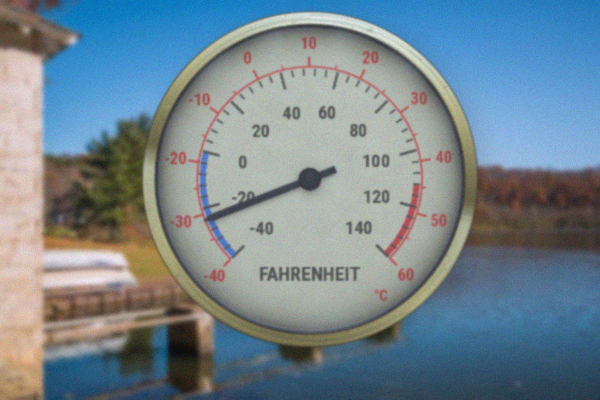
-24 °F
